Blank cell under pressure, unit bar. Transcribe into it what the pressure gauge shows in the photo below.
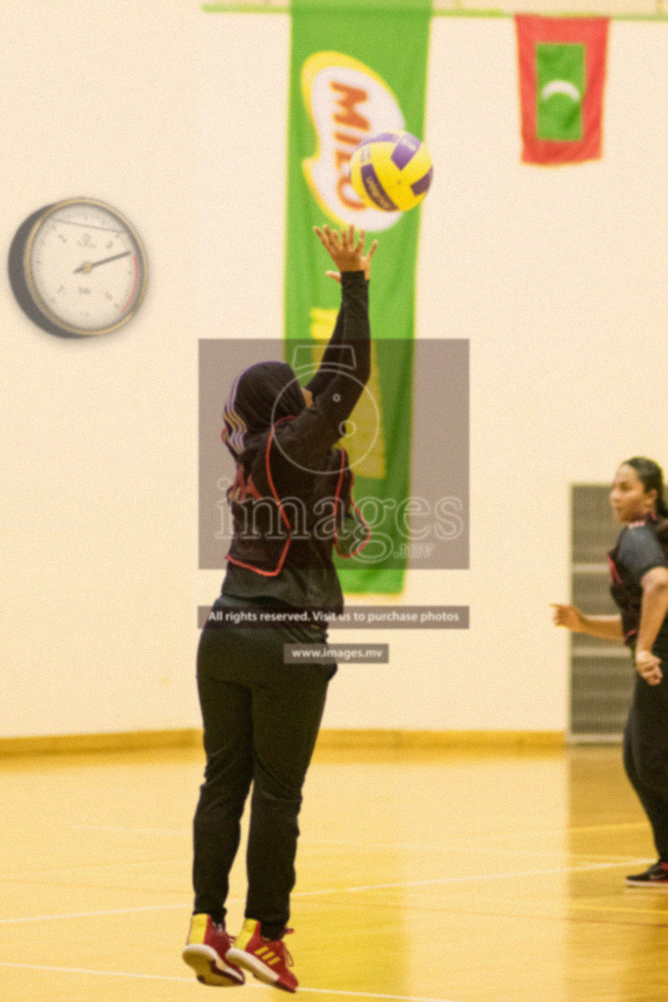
3.5 bar
